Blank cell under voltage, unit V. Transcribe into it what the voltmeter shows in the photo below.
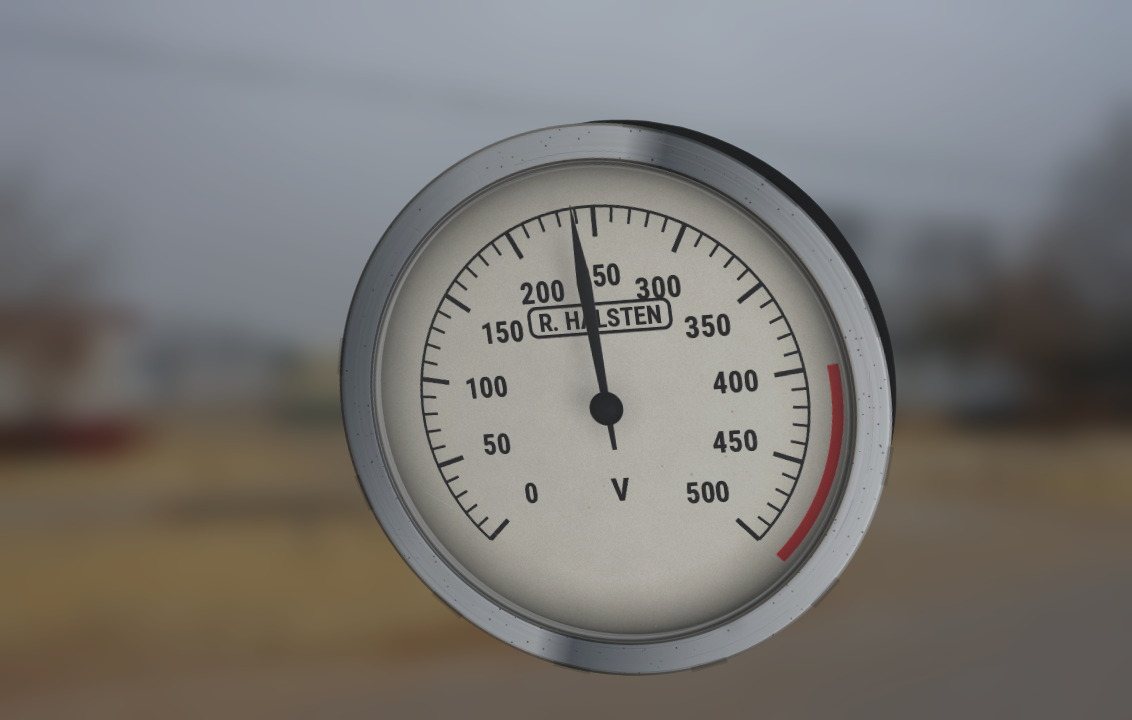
240 V
